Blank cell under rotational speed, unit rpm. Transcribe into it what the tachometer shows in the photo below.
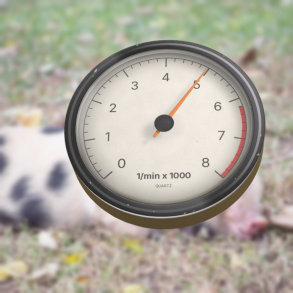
5000 rpm
